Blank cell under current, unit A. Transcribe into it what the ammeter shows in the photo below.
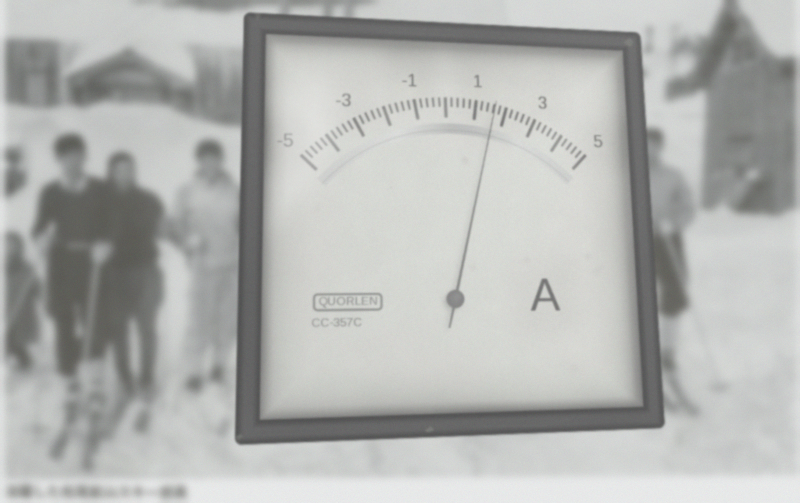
1.6 A
